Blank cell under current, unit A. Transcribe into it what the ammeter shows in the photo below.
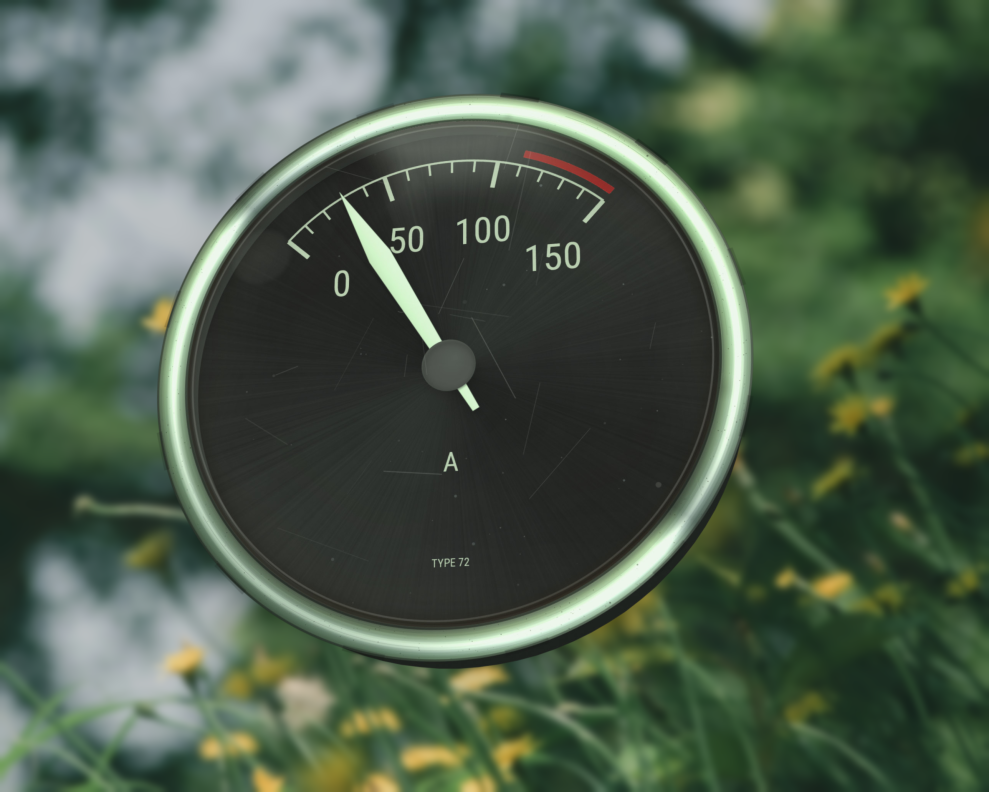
30 A
